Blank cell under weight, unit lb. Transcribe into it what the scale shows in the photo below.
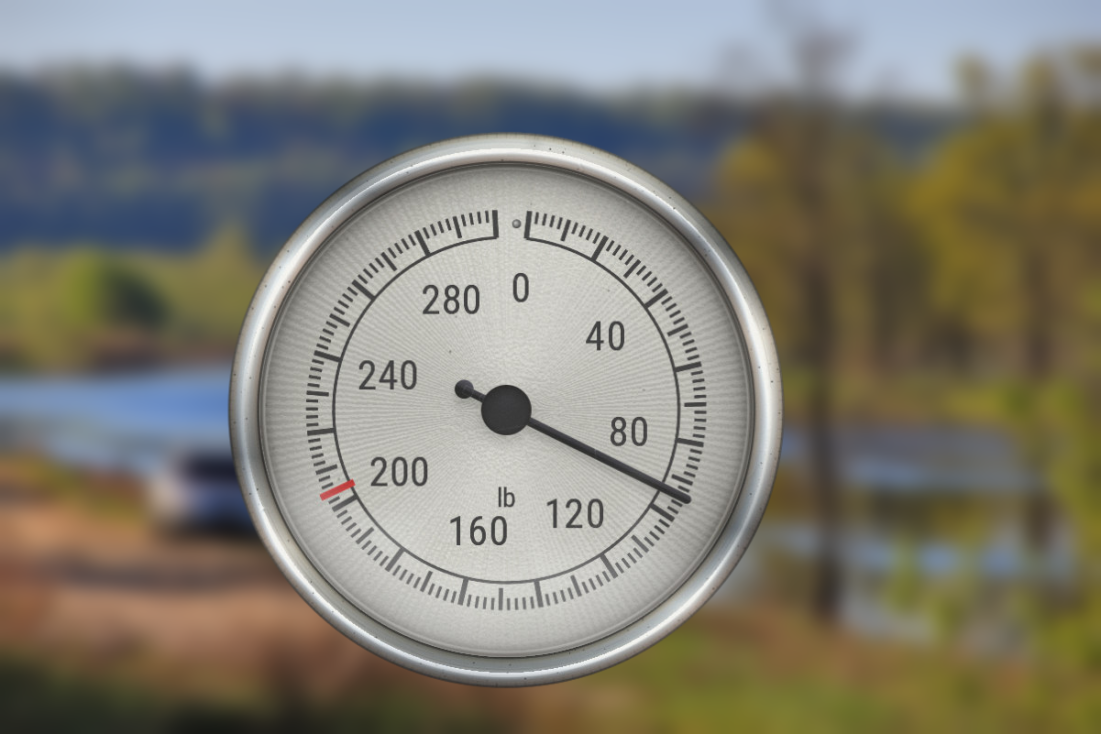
94 lb
